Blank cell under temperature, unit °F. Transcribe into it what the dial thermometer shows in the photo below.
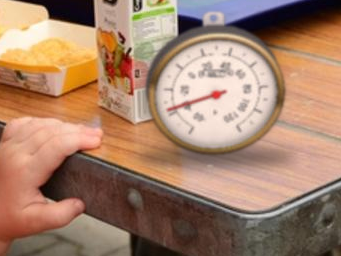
-35 °F
